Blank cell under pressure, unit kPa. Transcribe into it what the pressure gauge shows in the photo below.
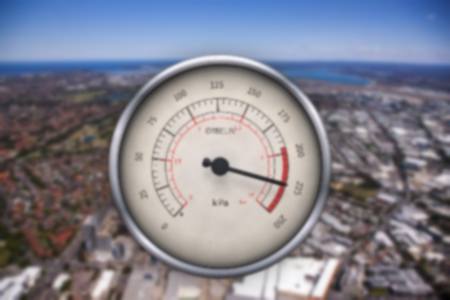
225 kPa
